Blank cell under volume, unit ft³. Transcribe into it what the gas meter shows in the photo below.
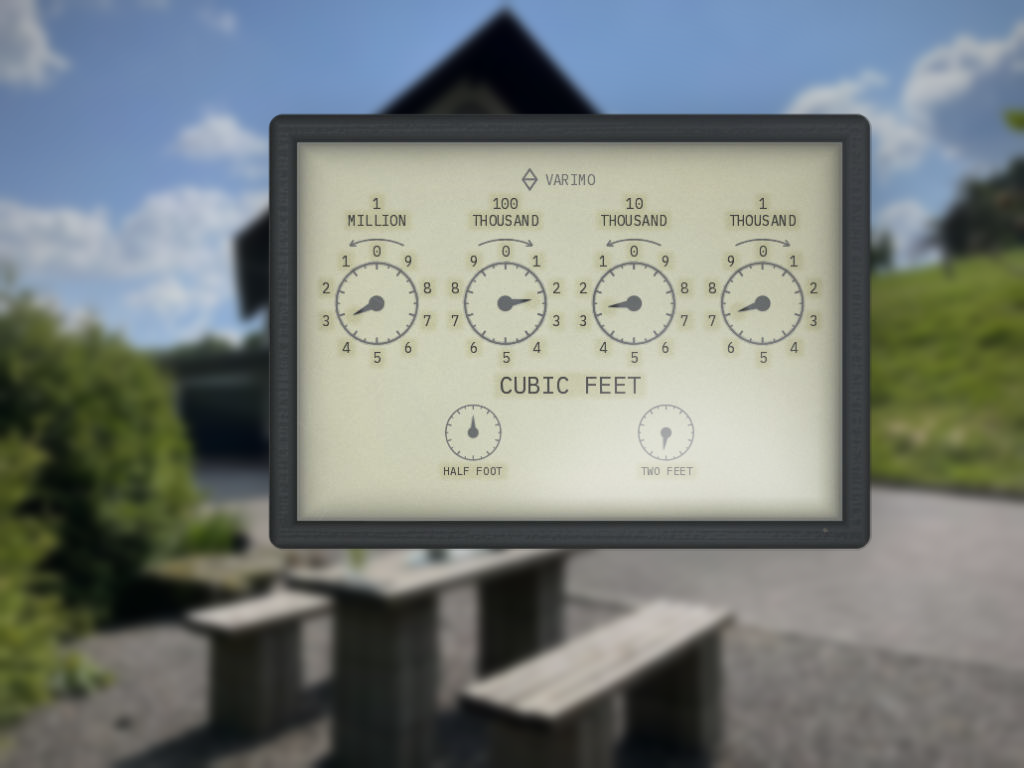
322700 ft³
